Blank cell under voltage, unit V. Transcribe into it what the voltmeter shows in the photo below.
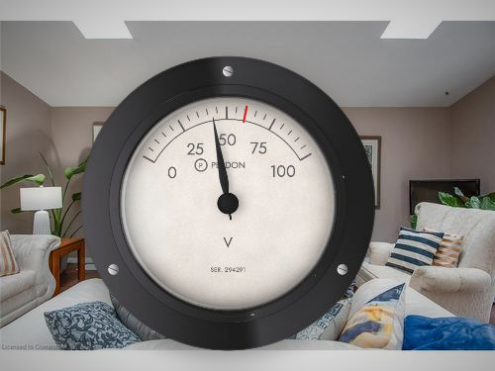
42.5 V
